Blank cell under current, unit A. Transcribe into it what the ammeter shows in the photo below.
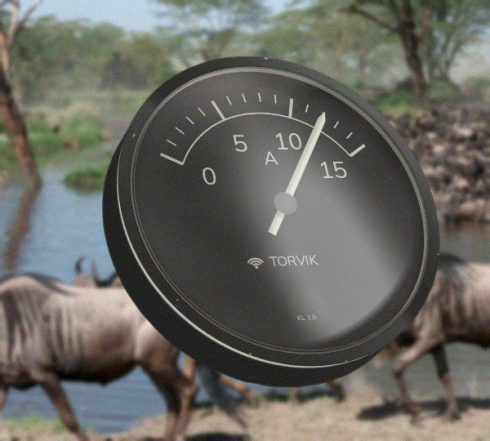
12 A
